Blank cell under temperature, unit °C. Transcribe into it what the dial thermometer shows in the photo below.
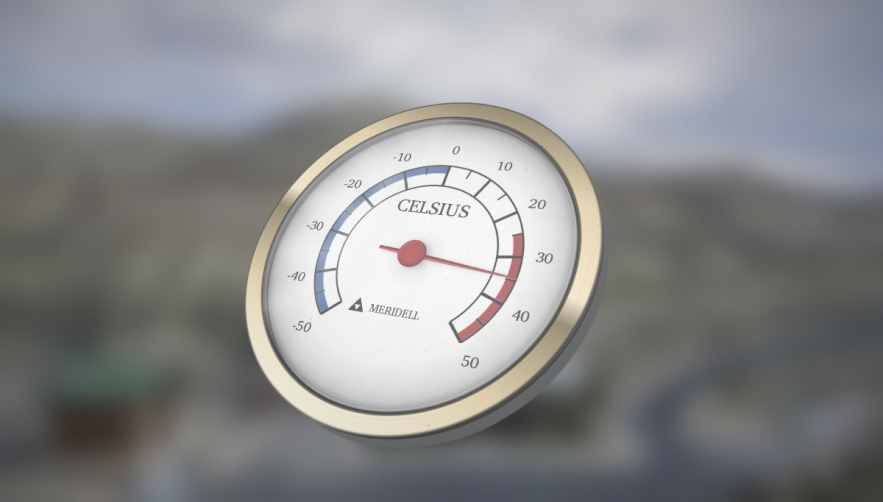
35 °C
